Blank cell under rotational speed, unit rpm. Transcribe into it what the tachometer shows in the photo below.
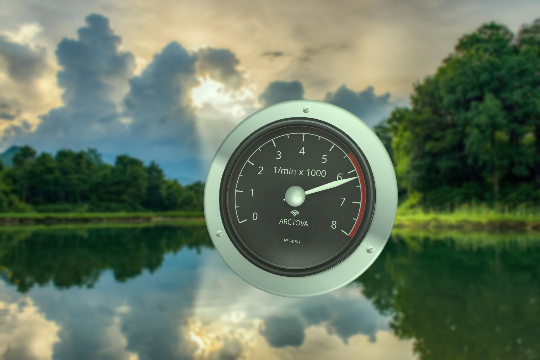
6250 rpm
